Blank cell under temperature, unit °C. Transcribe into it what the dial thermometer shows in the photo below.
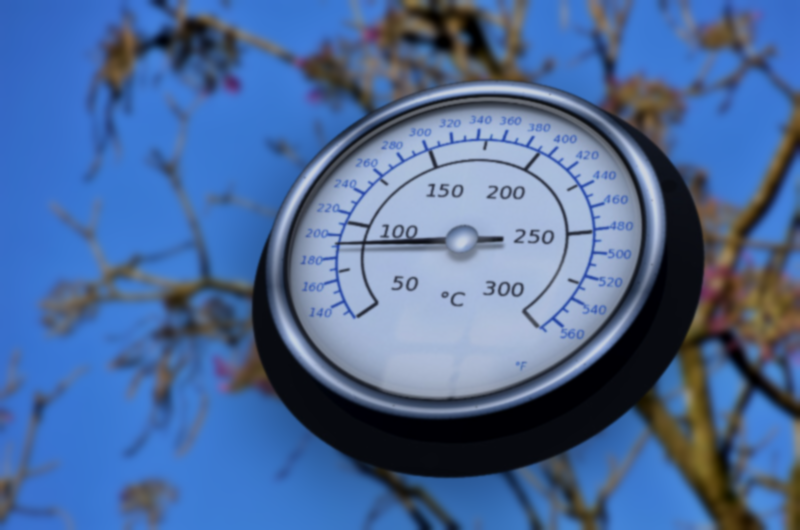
87.5 °C
